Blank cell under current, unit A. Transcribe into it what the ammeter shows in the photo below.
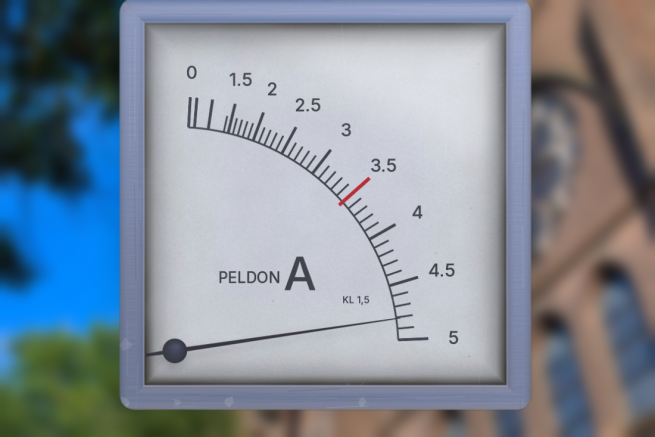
4.8 A
